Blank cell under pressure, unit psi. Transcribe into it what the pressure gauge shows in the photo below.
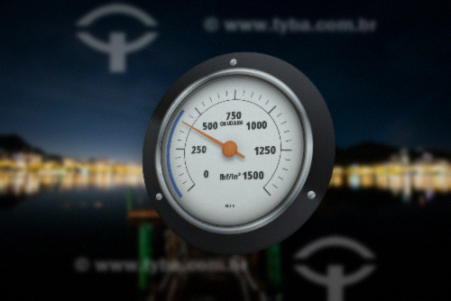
400 psi
